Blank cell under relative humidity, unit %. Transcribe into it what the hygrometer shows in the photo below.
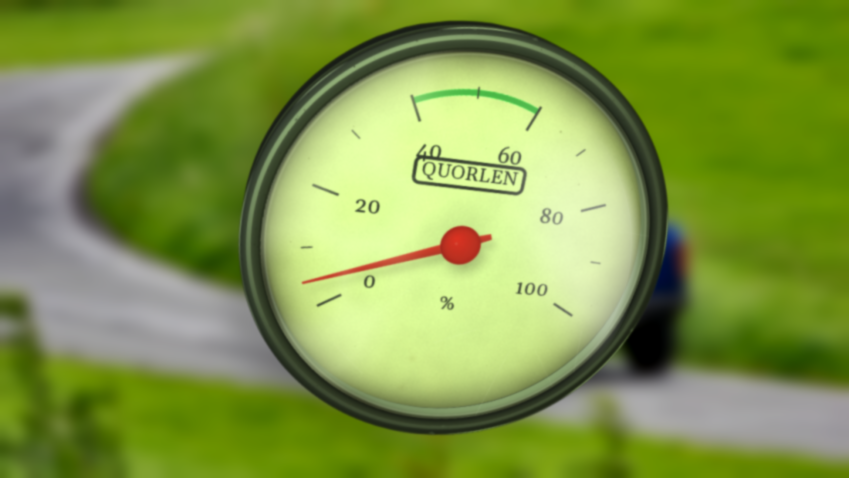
5 %
